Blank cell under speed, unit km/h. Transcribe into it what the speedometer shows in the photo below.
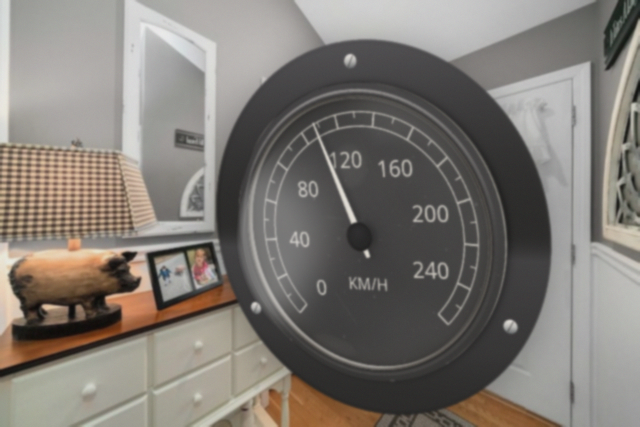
110 km/h
